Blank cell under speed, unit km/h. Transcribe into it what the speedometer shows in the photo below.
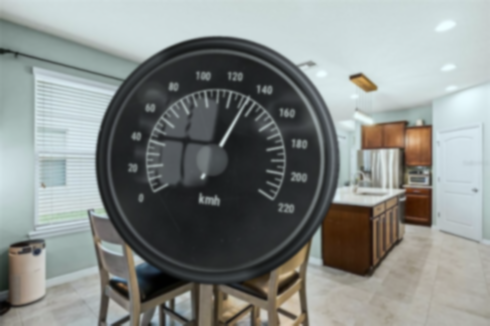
135 km/h
